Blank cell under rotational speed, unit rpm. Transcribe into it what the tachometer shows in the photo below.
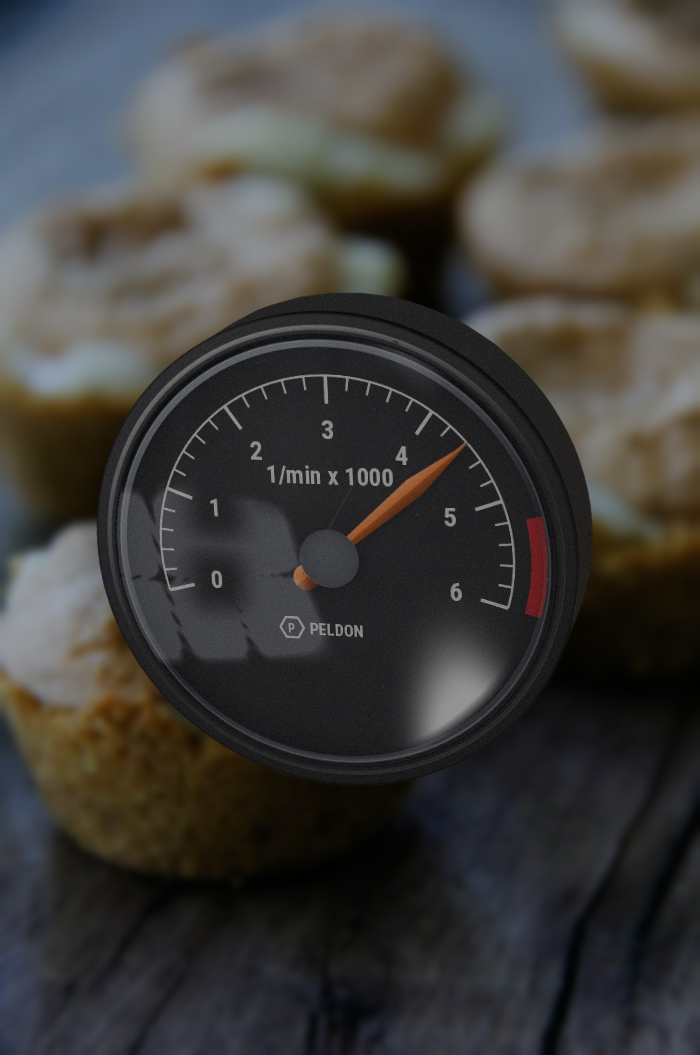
4400 rpm
